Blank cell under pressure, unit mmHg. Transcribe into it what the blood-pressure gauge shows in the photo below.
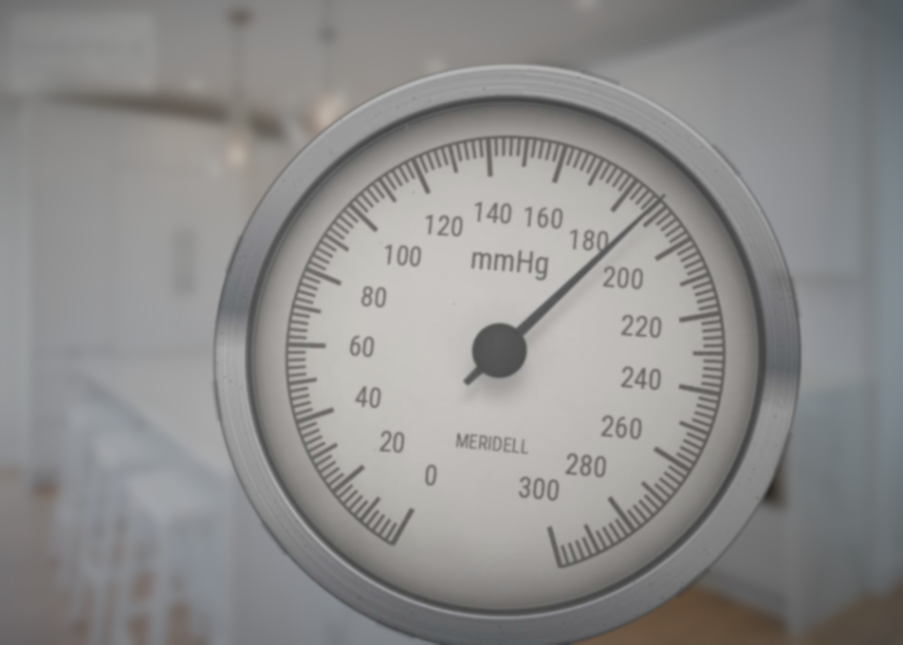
188 mmHg
